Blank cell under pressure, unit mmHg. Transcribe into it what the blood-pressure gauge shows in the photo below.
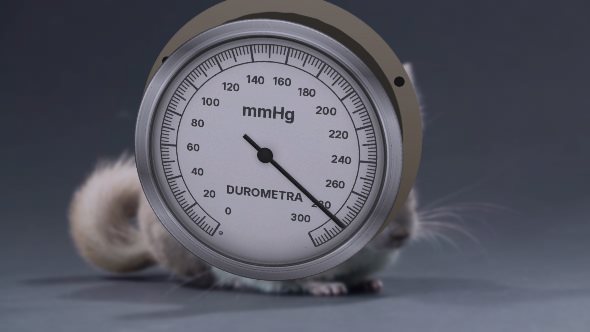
280 mmHg
